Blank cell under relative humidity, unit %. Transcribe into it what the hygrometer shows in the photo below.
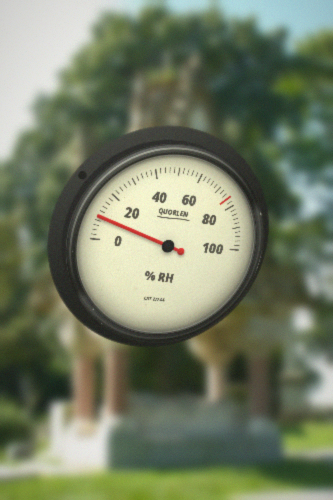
10 %
